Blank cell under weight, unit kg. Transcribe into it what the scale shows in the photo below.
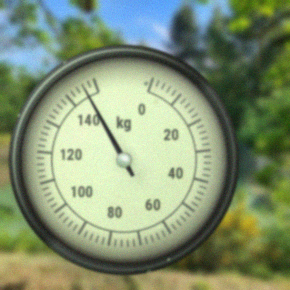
146 kg
